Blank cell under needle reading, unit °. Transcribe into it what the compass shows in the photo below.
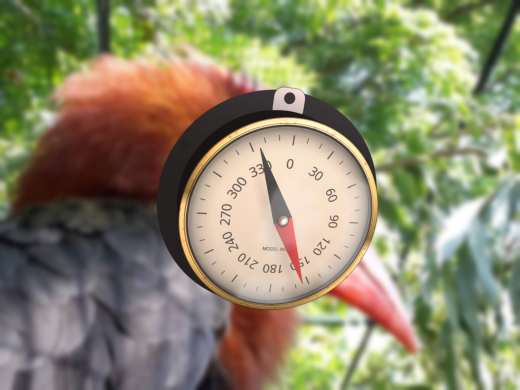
155 °
